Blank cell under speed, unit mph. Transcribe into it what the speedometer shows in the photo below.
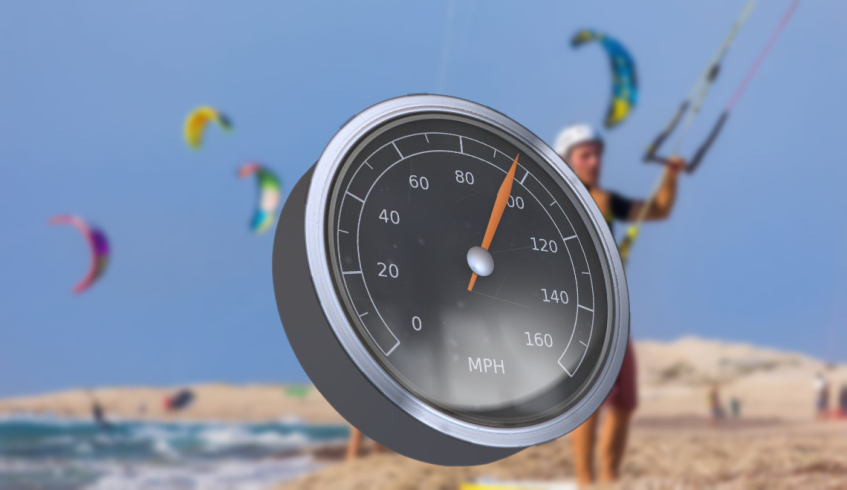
95 mph
